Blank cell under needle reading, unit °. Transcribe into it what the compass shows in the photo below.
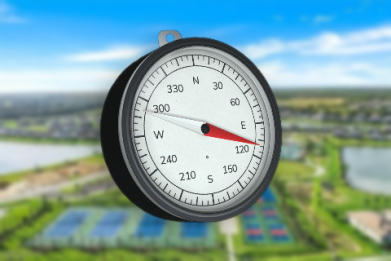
110 °
